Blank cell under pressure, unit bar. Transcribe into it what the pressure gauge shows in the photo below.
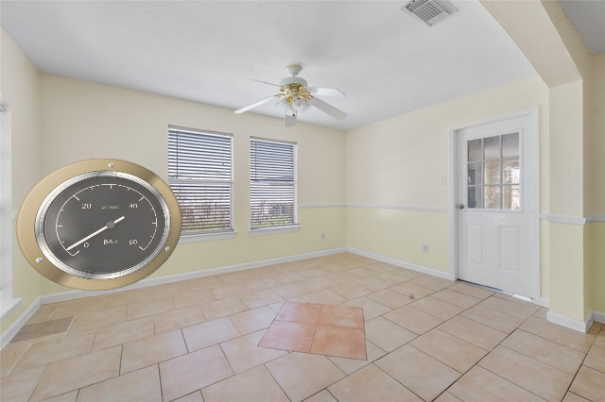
2.5 bar
